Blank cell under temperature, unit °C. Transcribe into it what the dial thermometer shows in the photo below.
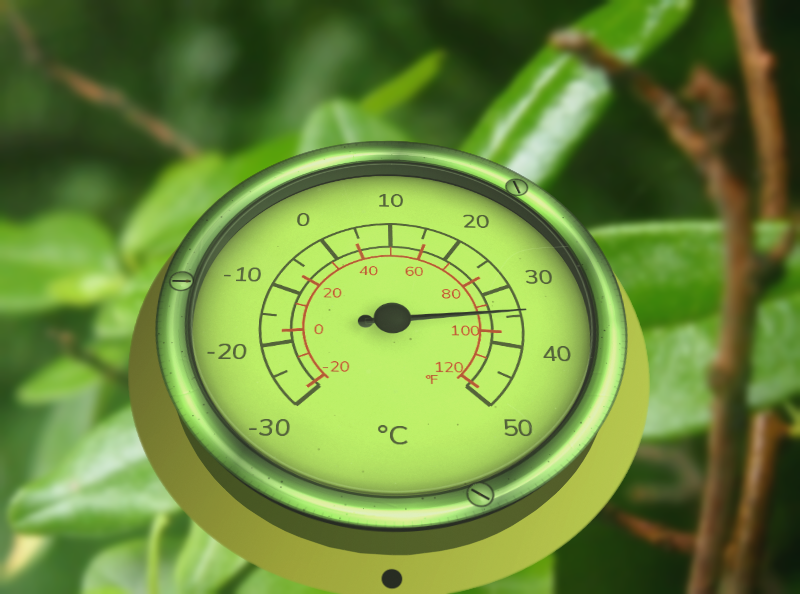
35 °C
